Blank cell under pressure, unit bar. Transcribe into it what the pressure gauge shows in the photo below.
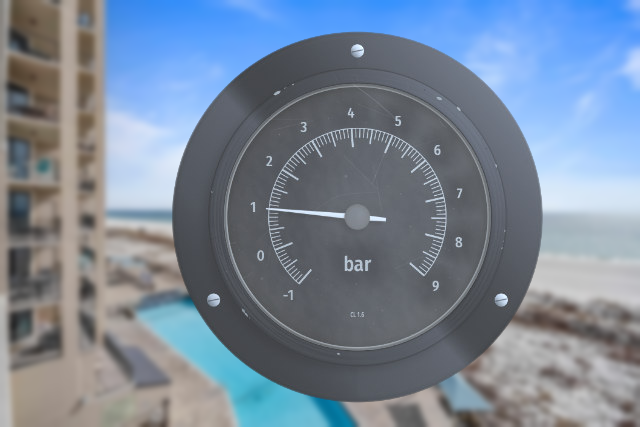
1 bar
